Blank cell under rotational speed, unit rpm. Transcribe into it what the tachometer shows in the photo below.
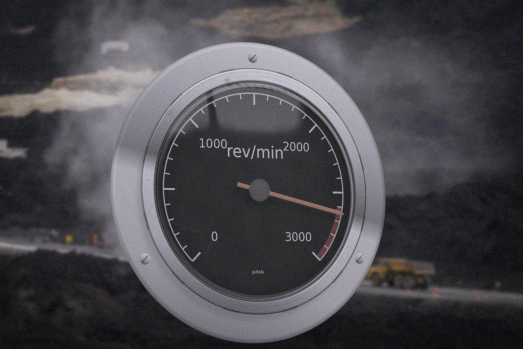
2650 rpm
